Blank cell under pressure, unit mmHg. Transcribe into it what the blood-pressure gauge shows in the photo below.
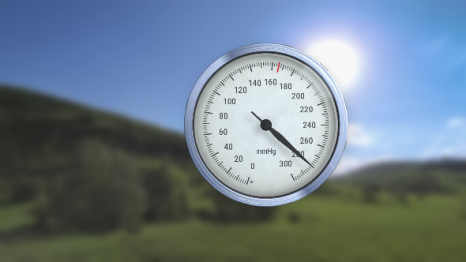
280 mmHg
